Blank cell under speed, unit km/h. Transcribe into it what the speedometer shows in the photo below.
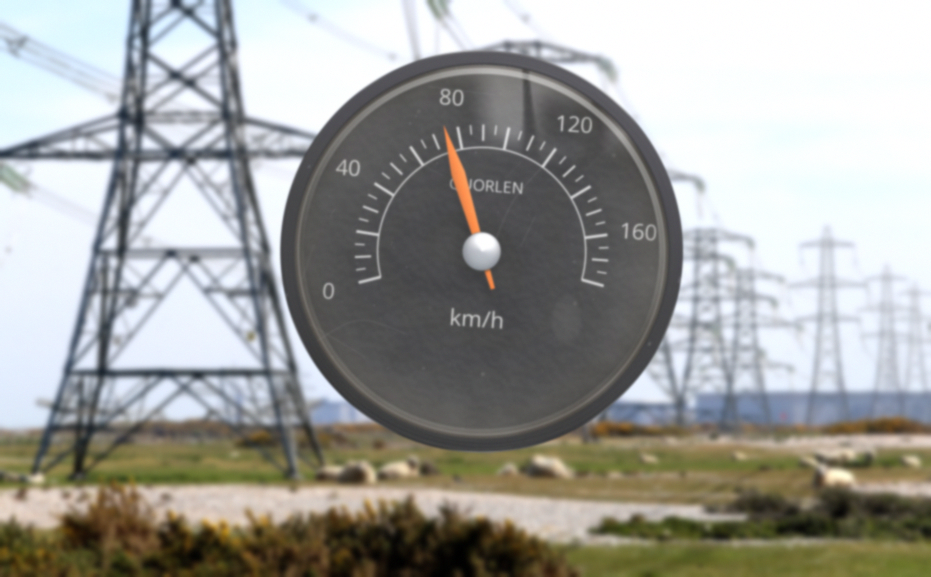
75 km/h
